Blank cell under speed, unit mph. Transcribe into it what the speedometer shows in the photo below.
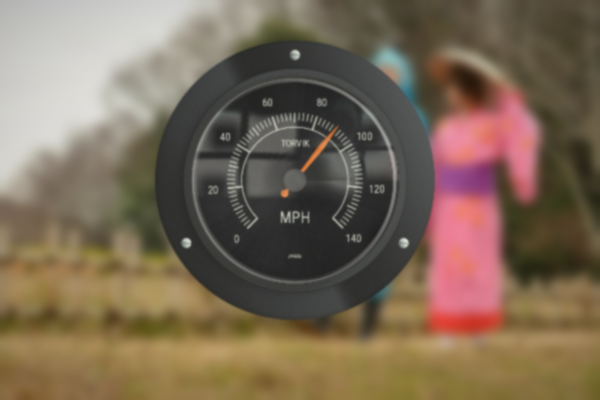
90 mph
